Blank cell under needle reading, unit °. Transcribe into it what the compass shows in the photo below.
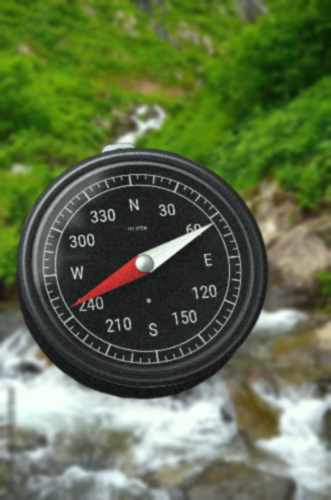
245 °
